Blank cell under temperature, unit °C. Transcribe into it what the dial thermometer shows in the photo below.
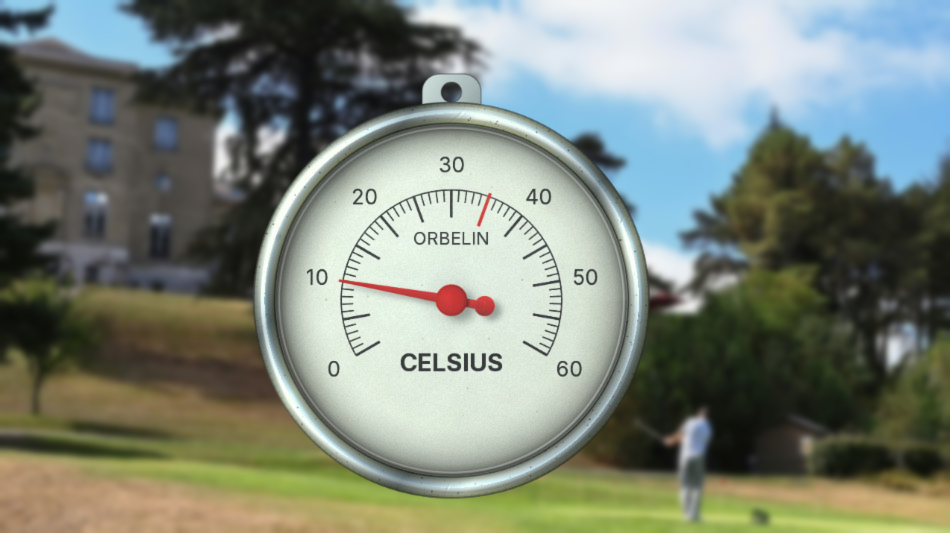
10 °C
